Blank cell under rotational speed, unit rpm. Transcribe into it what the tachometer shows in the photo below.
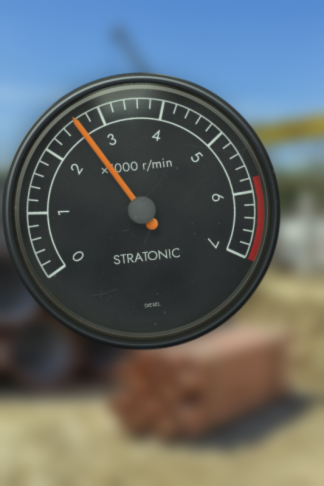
2600 rpm
